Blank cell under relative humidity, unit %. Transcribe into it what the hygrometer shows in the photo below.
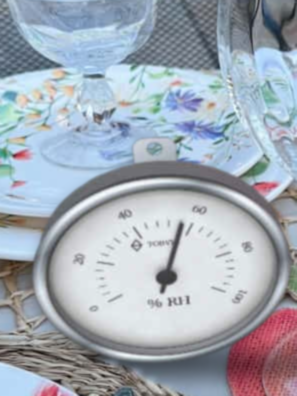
56 %
